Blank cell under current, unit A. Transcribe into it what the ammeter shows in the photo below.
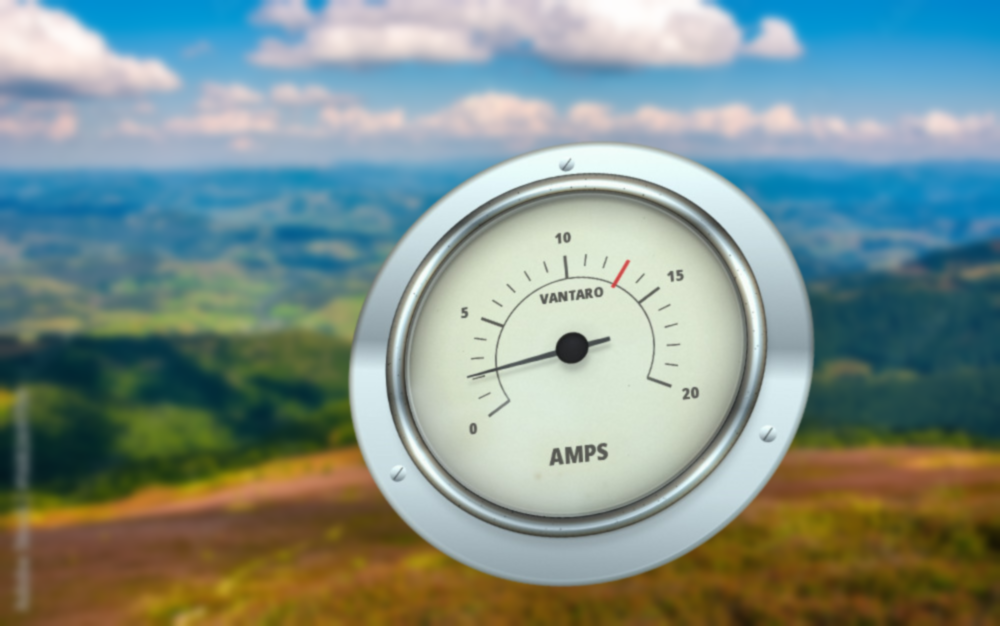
2 A
